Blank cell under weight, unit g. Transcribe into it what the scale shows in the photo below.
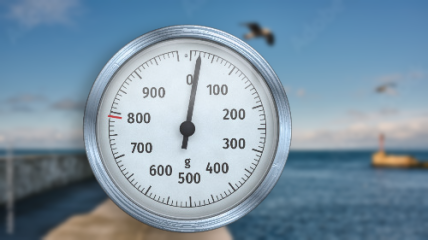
20 g
